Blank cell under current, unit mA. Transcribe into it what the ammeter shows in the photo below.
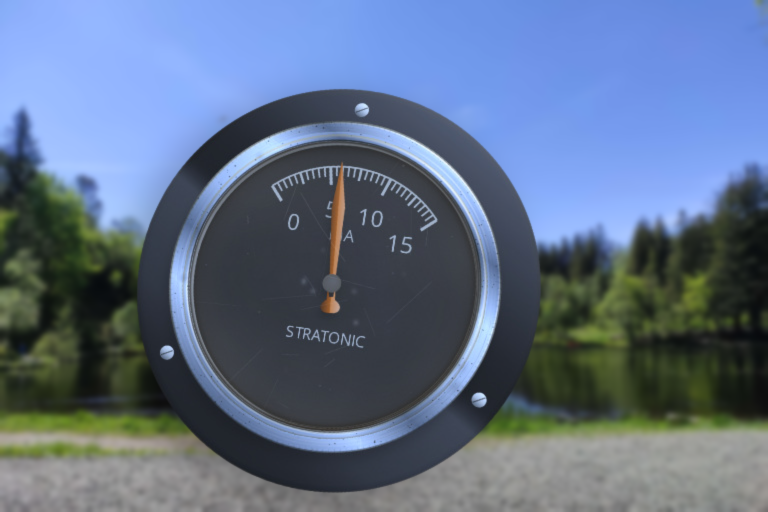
6 mA
